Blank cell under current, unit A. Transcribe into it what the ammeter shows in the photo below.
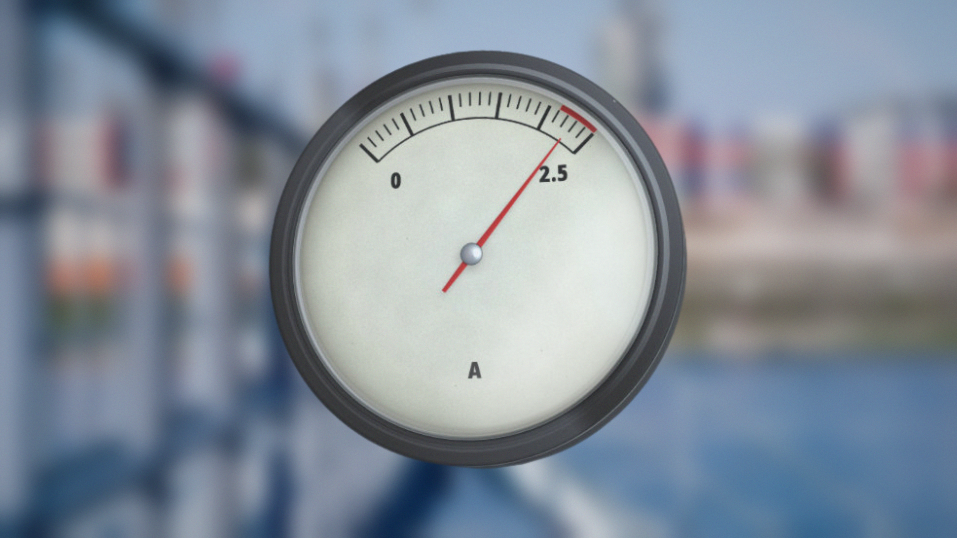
2.3 A
